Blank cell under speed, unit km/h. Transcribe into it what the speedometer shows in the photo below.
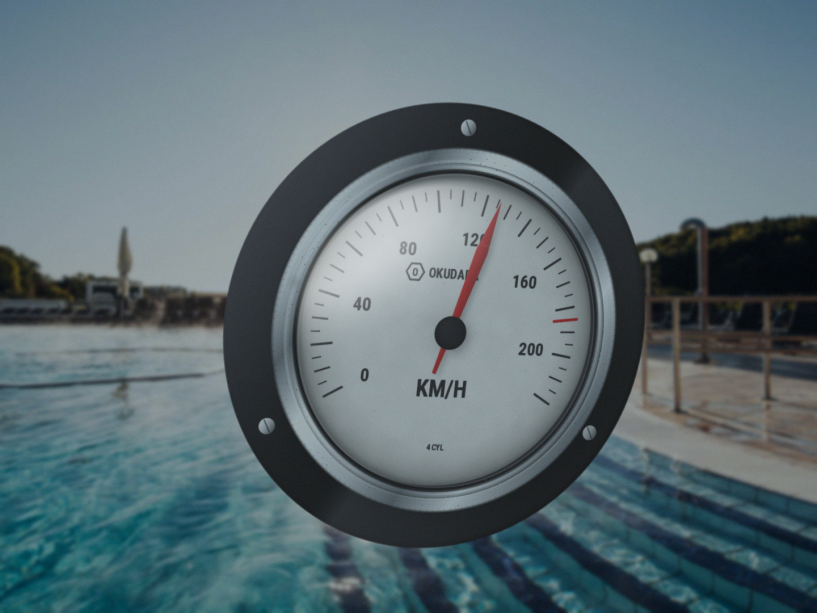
125 km/h
